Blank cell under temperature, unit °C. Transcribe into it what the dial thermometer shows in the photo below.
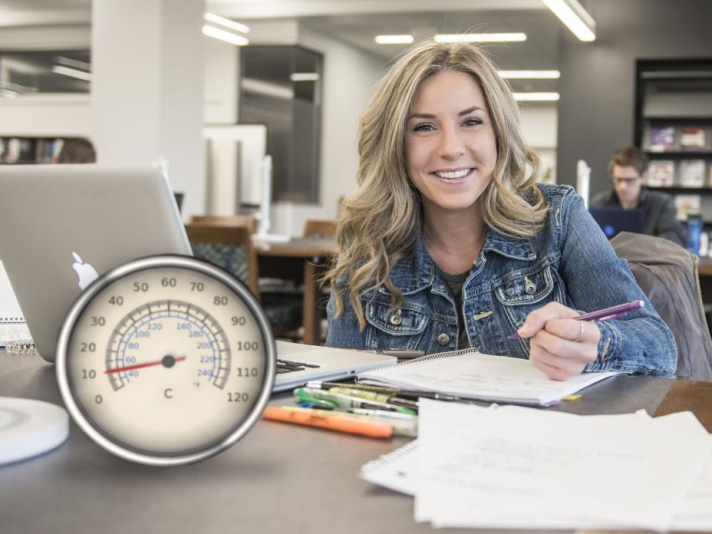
10 °C
